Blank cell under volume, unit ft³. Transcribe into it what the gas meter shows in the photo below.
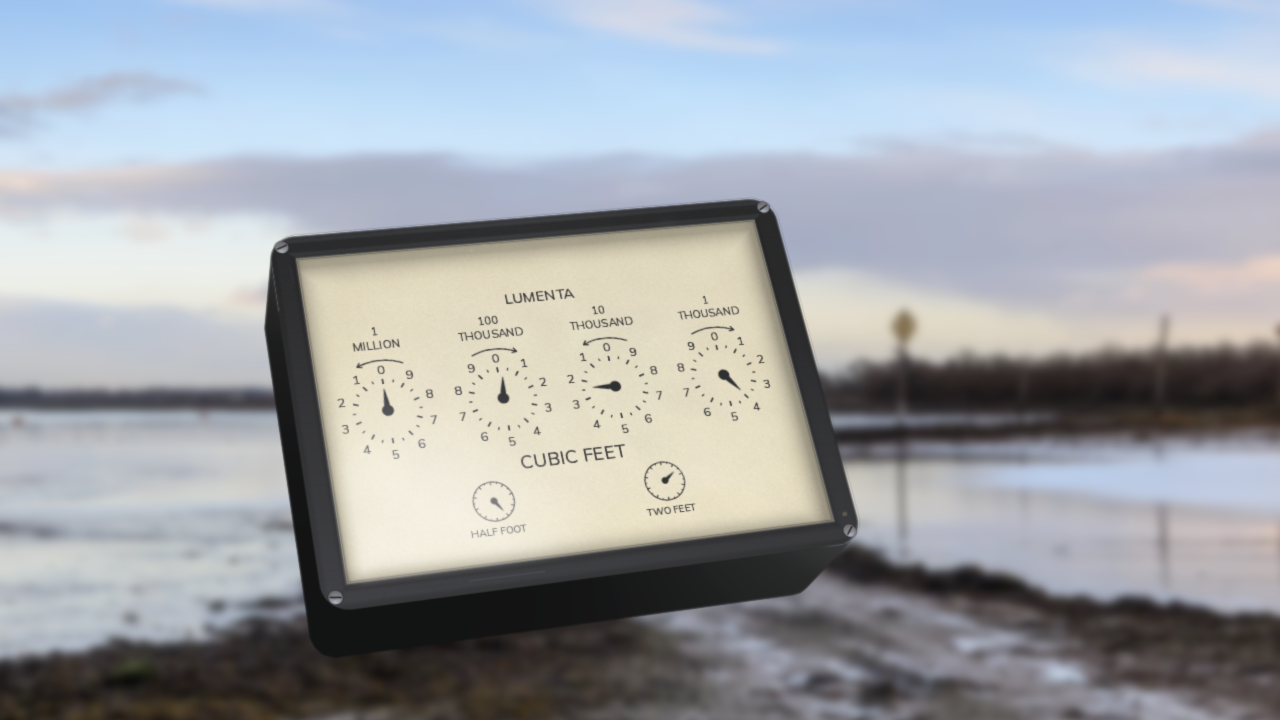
2400 ft³
